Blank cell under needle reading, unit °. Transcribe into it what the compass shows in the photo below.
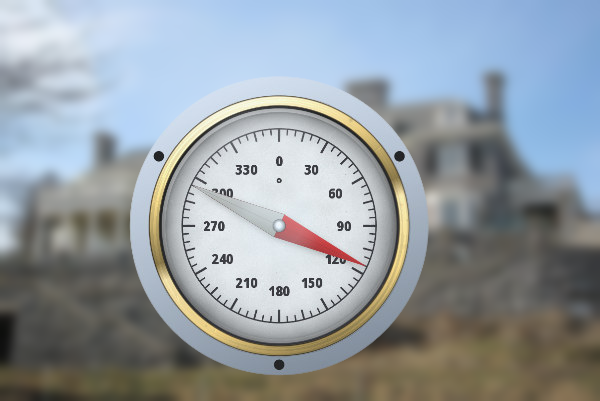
115 °
